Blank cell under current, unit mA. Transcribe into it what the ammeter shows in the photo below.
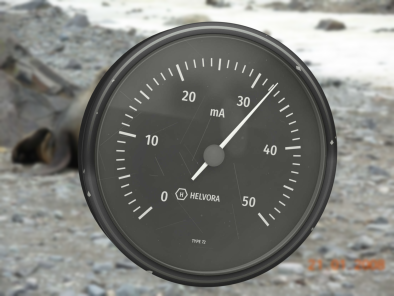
32 mA
